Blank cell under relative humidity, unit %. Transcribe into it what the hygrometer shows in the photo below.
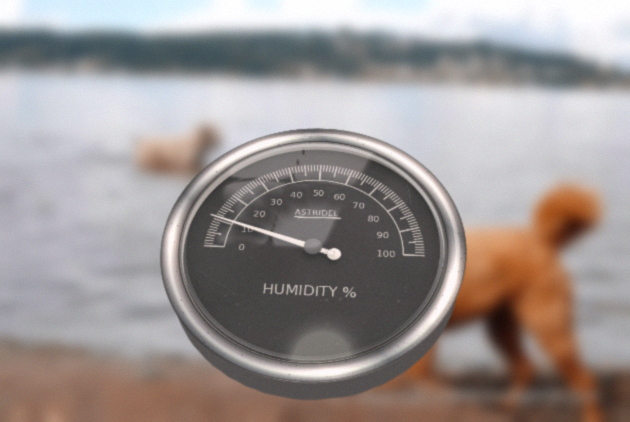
10 %
